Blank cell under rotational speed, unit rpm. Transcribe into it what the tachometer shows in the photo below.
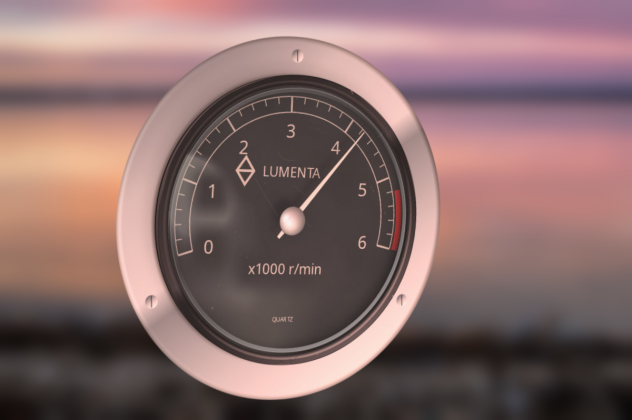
4200 rpm
